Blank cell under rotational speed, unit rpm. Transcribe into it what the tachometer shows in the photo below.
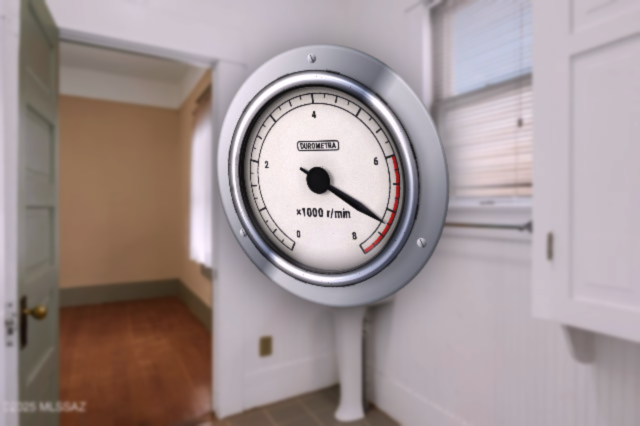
7250 rpm
